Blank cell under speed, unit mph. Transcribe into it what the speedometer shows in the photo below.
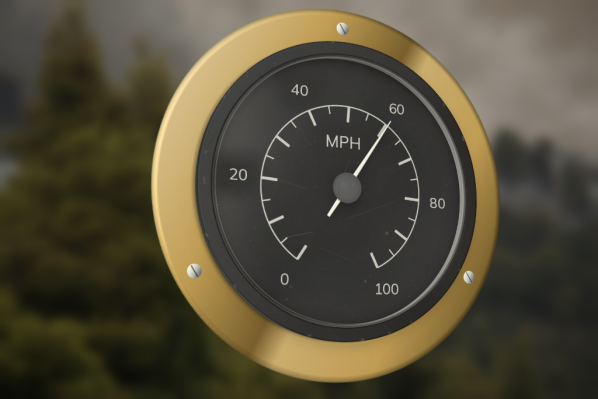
60 mph
